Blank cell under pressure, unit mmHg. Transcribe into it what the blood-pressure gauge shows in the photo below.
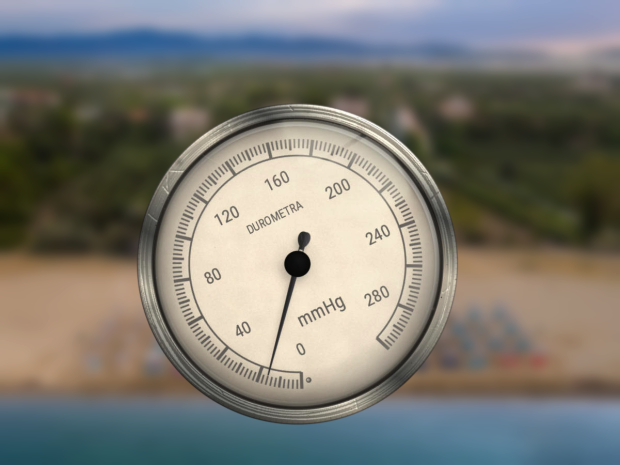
16 mmHg
